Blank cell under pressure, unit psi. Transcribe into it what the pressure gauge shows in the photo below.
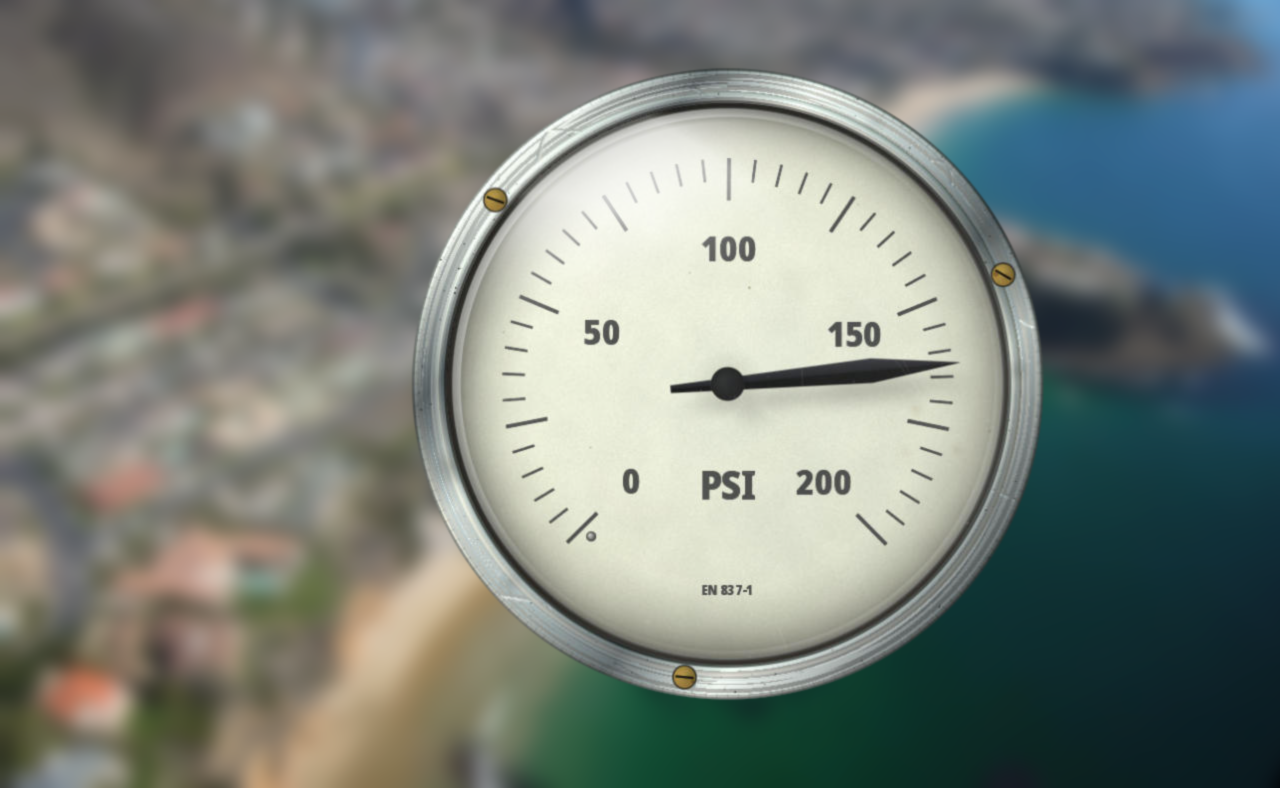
162.5 psi
